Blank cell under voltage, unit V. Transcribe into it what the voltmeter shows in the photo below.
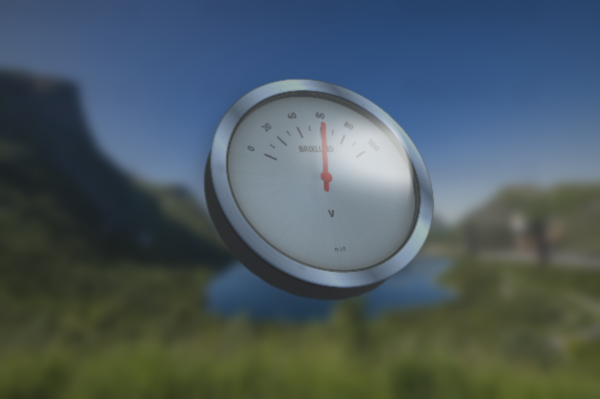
60 V
